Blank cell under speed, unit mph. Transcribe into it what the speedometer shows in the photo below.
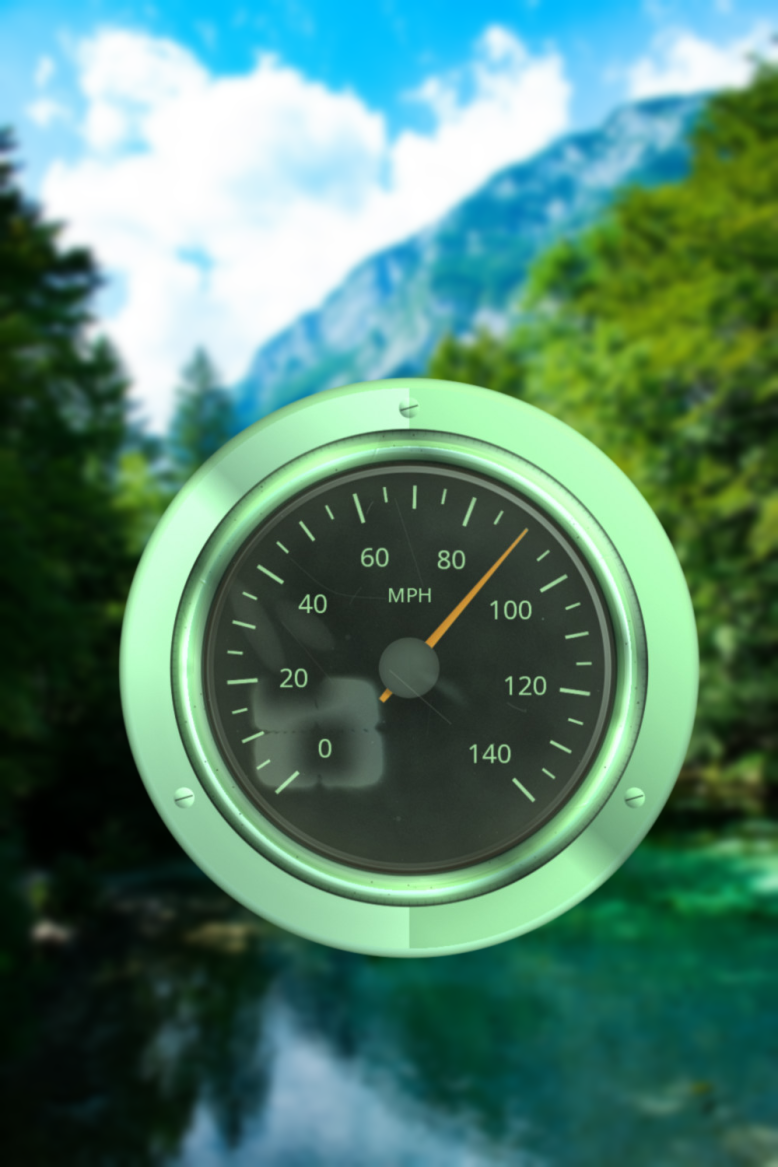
90 mph
